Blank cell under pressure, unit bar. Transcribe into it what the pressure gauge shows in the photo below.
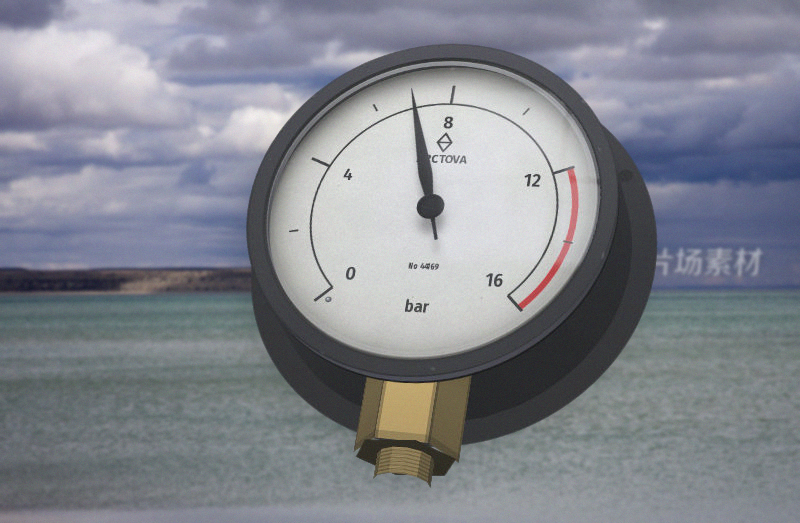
7 bar
